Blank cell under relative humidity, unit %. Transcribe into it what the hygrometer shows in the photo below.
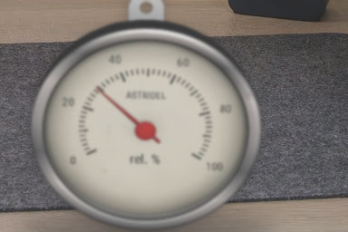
30 %
